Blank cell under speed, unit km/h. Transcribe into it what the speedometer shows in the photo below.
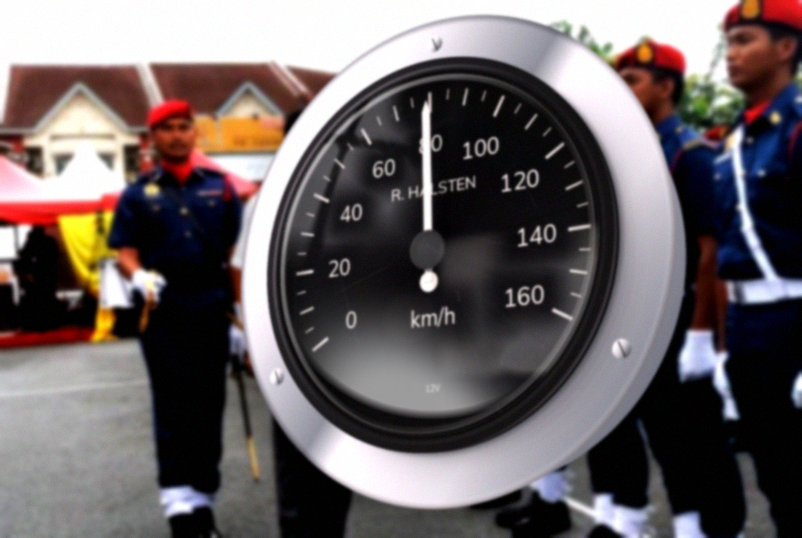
80 km/h
